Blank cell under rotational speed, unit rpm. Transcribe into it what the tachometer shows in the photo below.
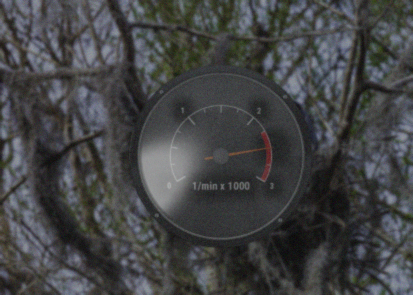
2500 rpm
